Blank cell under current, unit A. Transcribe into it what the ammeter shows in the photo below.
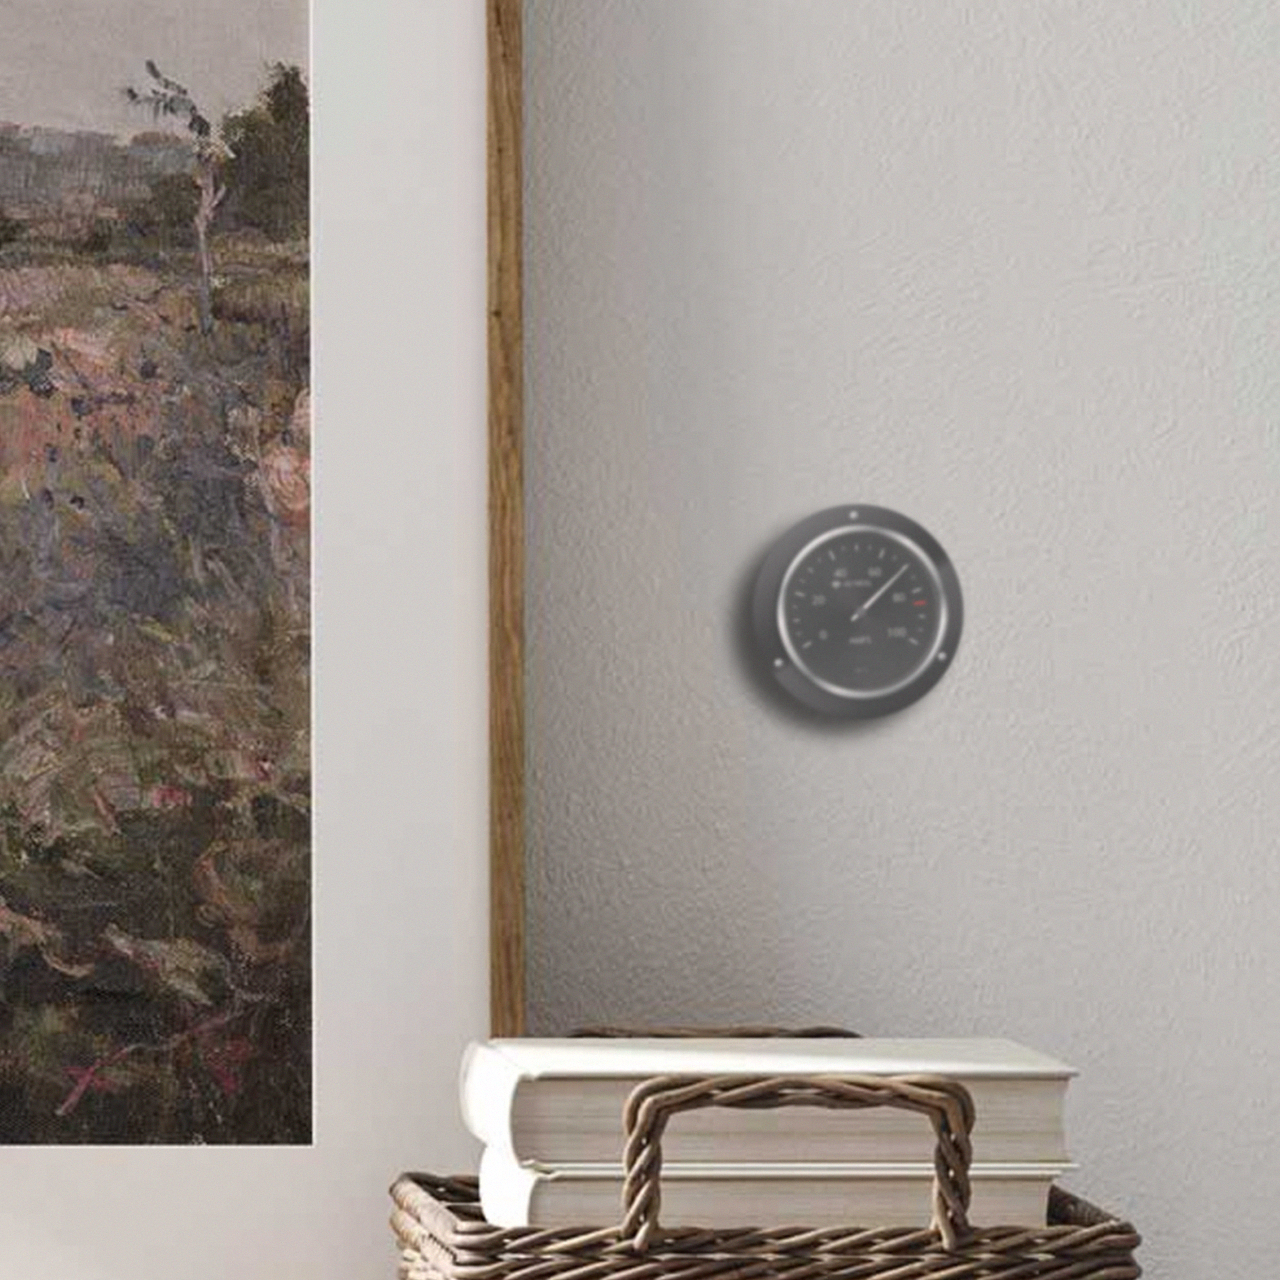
70 A
